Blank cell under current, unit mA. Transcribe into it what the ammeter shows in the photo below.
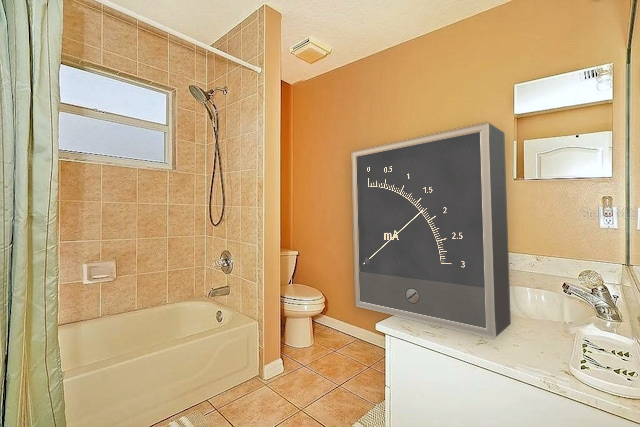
1.75 mA
